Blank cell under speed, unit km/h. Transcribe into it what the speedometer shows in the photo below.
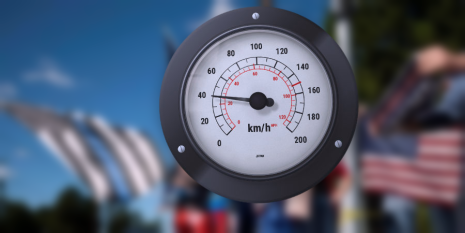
40 km/h
